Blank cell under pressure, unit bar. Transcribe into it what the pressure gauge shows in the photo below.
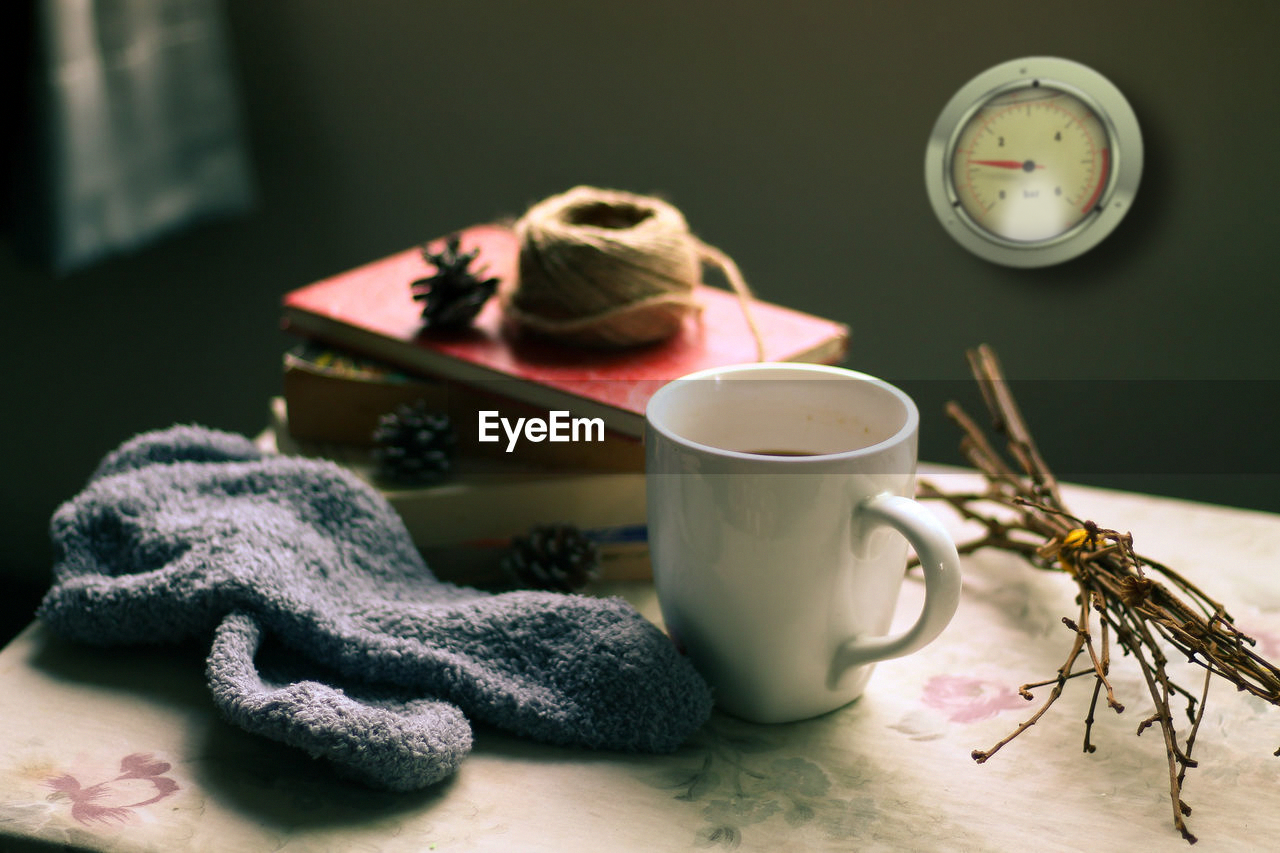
1.2 bar
